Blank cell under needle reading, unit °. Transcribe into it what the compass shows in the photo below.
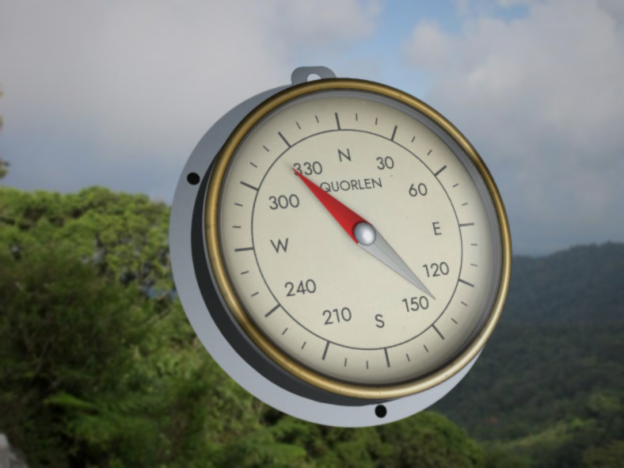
320 °
